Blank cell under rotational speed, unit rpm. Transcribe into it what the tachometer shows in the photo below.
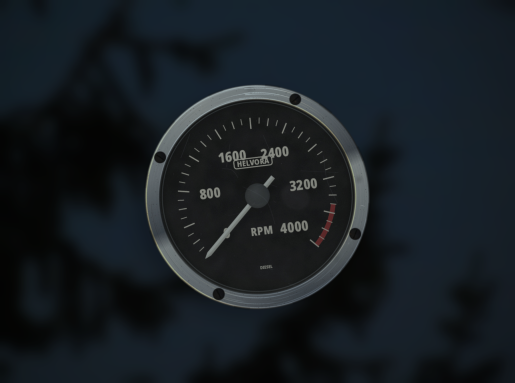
0 rpm
